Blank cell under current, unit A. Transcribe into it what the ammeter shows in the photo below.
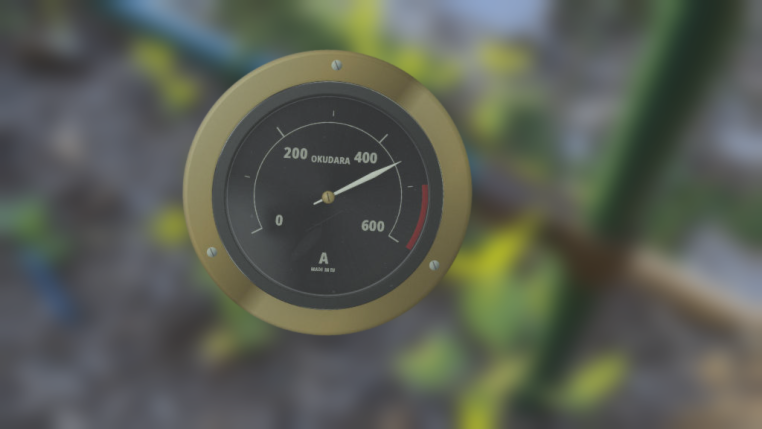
450 A
